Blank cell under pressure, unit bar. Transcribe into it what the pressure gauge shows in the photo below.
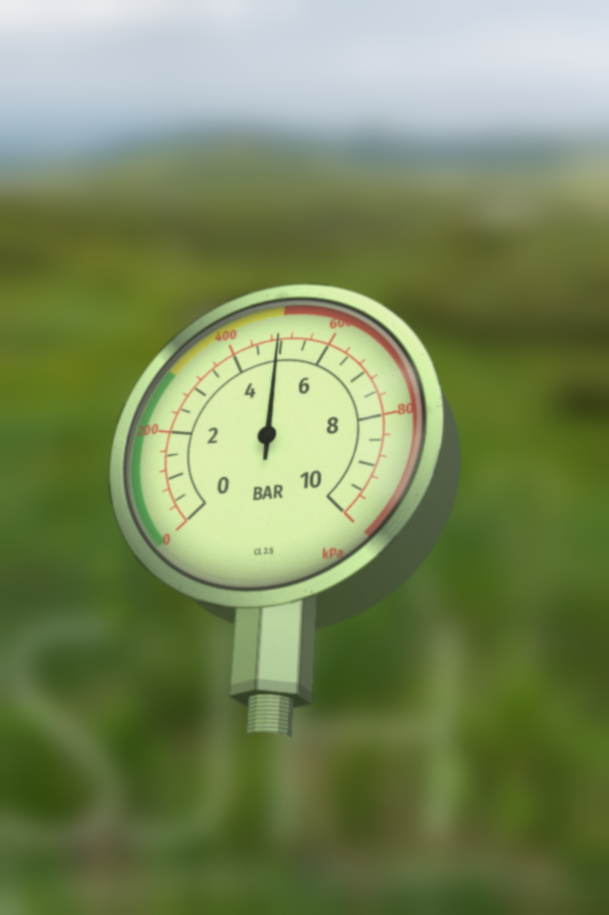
5 bar
